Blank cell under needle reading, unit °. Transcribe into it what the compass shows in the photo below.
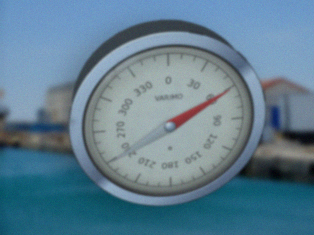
60 °
